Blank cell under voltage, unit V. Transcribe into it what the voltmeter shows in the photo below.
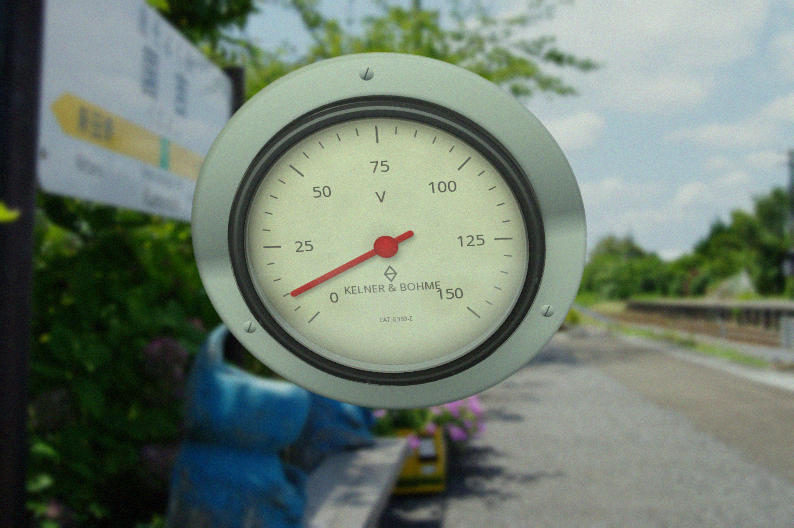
10 V
